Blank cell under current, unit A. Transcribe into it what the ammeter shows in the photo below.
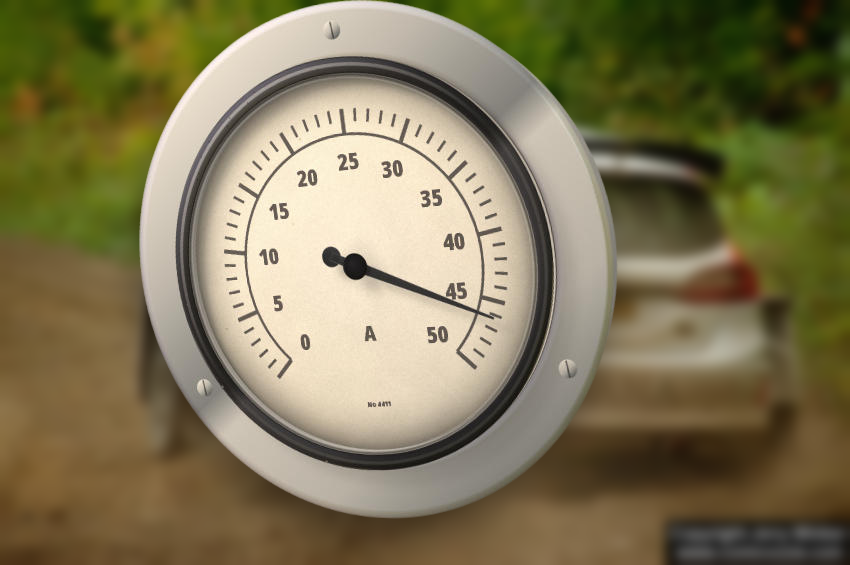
46 A
